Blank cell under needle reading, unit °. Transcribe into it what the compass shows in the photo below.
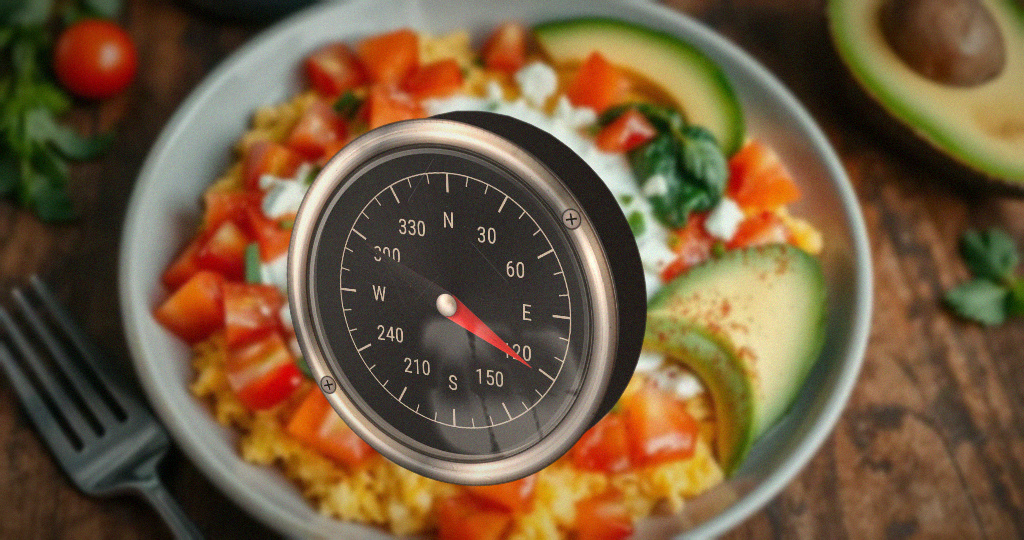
120 °
